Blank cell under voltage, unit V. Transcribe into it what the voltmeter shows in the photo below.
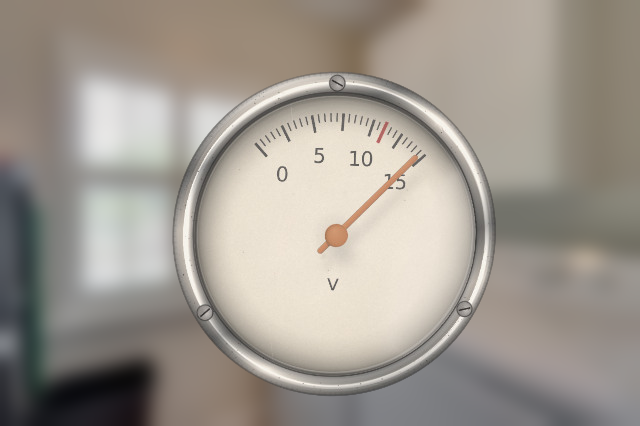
14.5 V
